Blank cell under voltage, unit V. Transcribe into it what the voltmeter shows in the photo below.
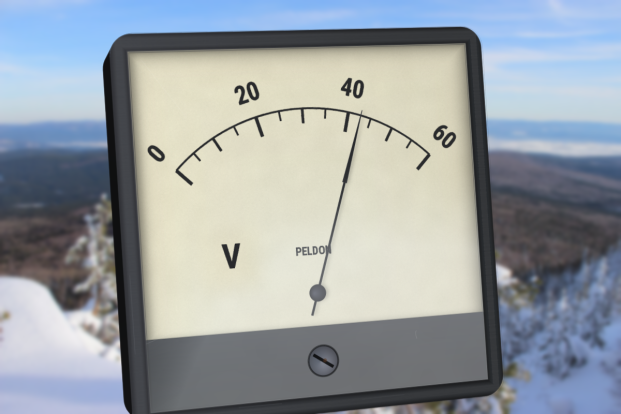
42.5 V
